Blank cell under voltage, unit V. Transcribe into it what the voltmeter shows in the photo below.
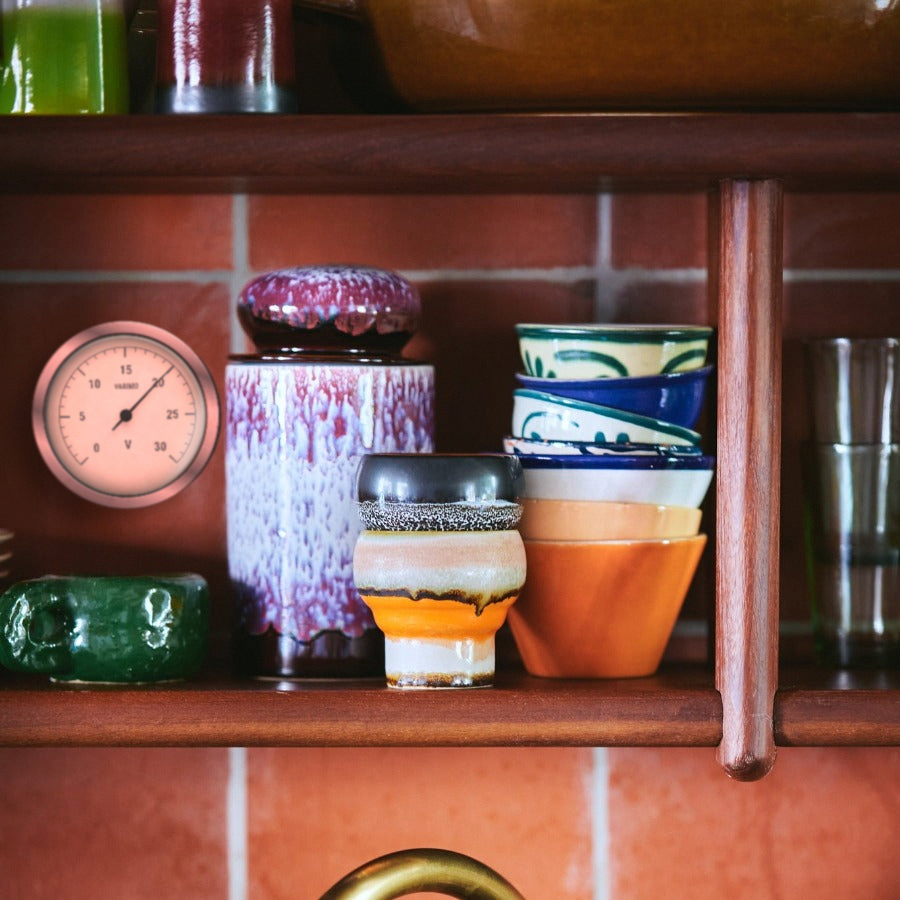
20 V
